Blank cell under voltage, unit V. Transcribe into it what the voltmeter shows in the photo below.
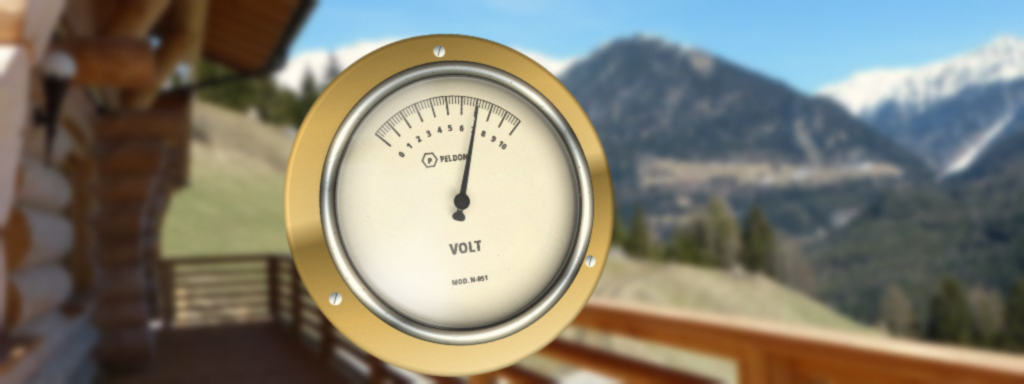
7 V
